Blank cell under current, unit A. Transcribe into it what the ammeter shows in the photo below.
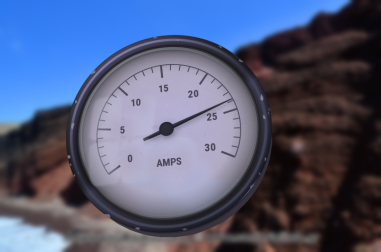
24 A
